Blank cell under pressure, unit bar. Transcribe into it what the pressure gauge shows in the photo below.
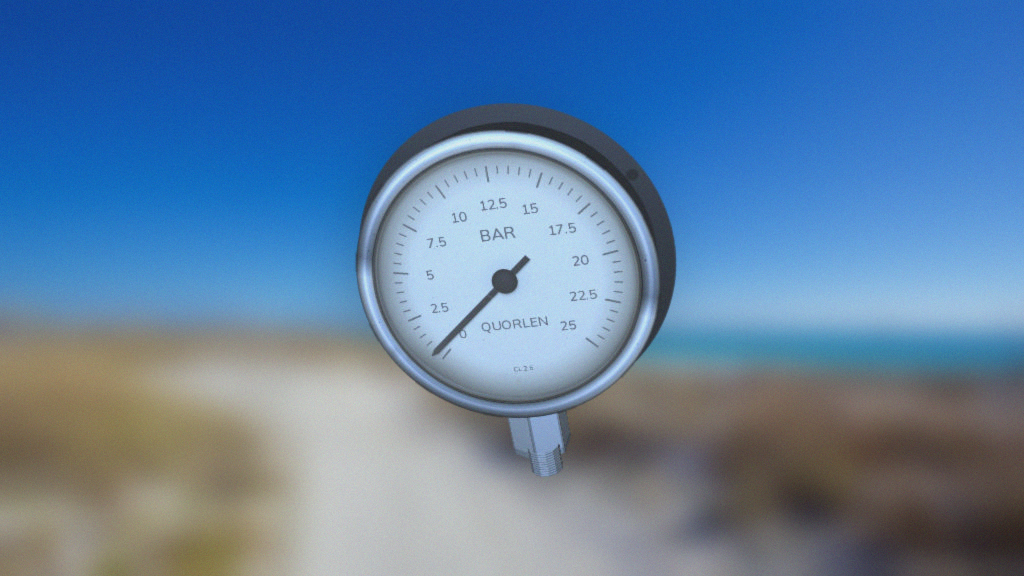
0.5 bar
